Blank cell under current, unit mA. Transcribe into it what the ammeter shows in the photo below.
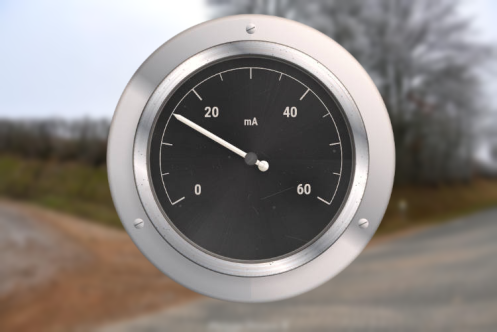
15 mA
